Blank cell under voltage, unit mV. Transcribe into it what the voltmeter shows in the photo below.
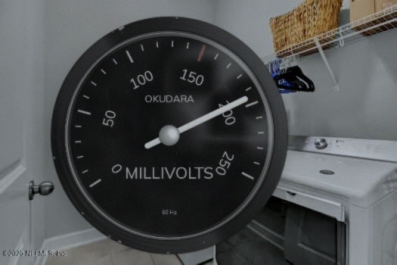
195 mV
